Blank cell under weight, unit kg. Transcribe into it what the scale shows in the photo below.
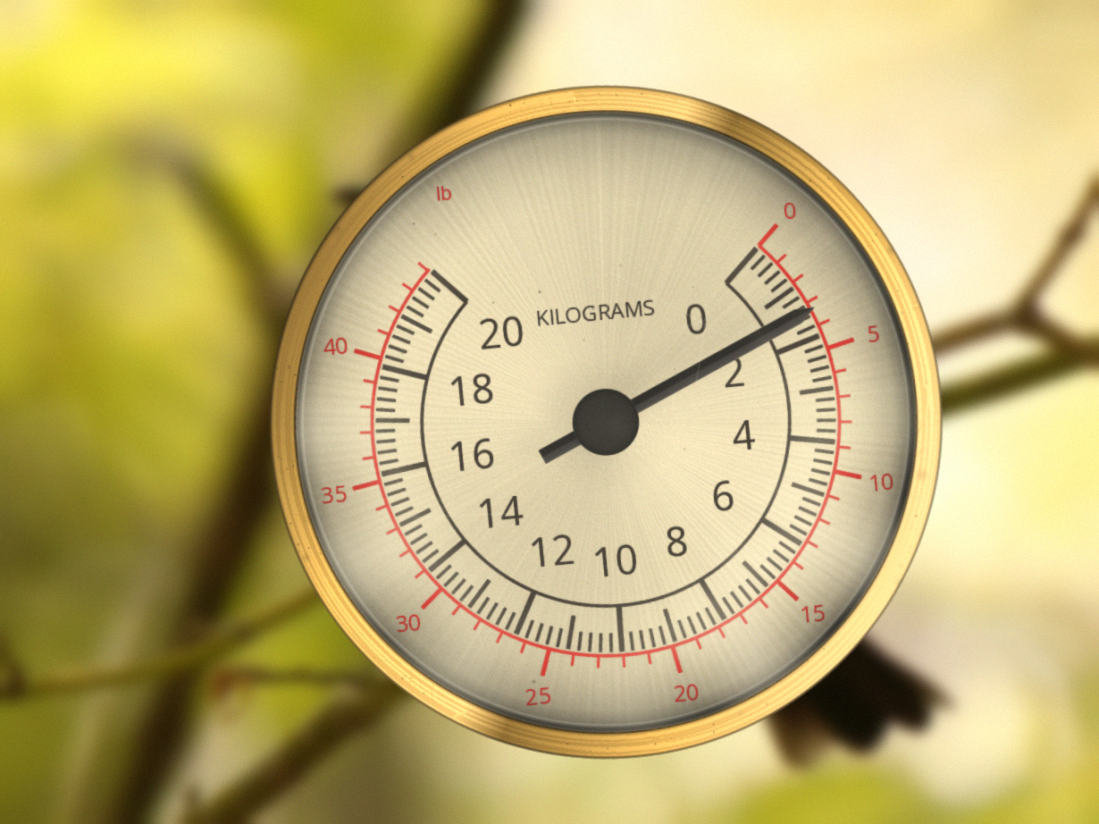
1.5 kg
